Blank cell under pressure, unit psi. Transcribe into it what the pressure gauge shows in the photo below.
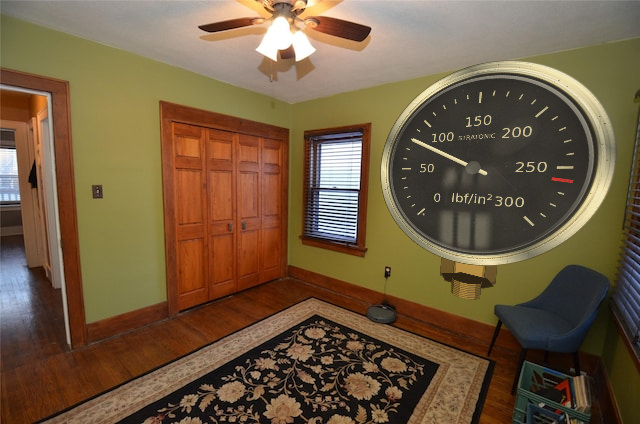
80 psi
